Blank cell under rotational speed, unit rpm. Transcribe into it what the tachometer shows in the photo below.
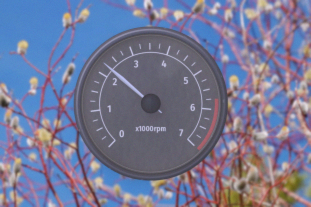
2250 rpm
